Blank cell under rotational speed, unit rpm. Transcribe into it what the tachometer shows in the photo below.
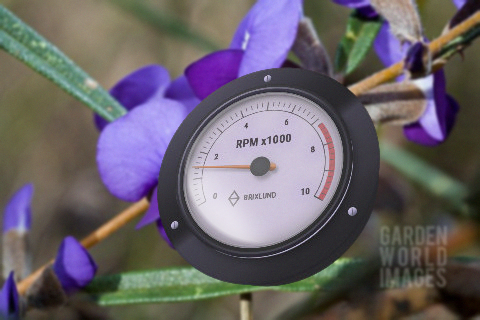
1400 rpm
